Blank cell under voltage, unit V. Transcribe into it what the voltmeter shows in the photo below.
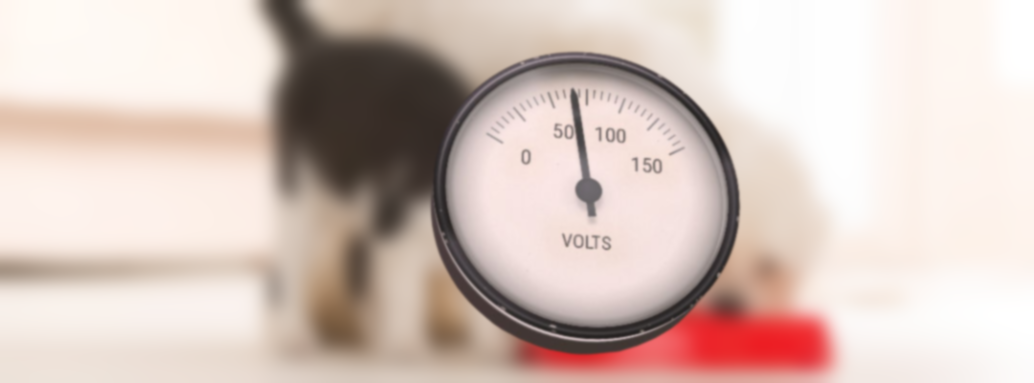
65 V
